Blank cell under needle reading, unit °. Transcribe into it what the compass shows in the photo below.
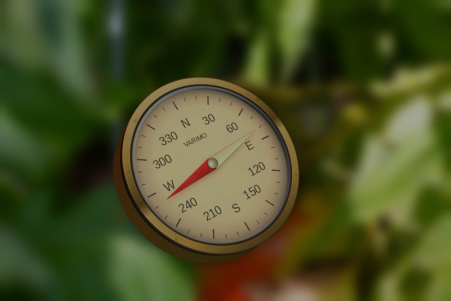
260 °
